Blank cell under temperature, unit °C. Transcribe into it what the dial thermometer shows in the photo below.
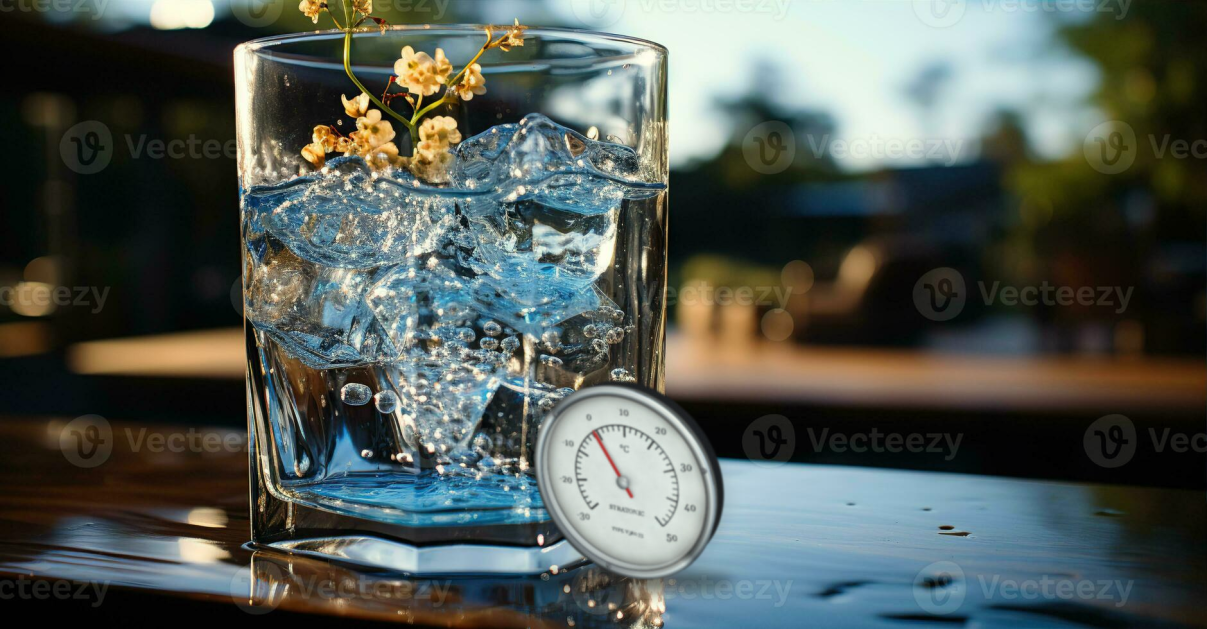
0 °C
